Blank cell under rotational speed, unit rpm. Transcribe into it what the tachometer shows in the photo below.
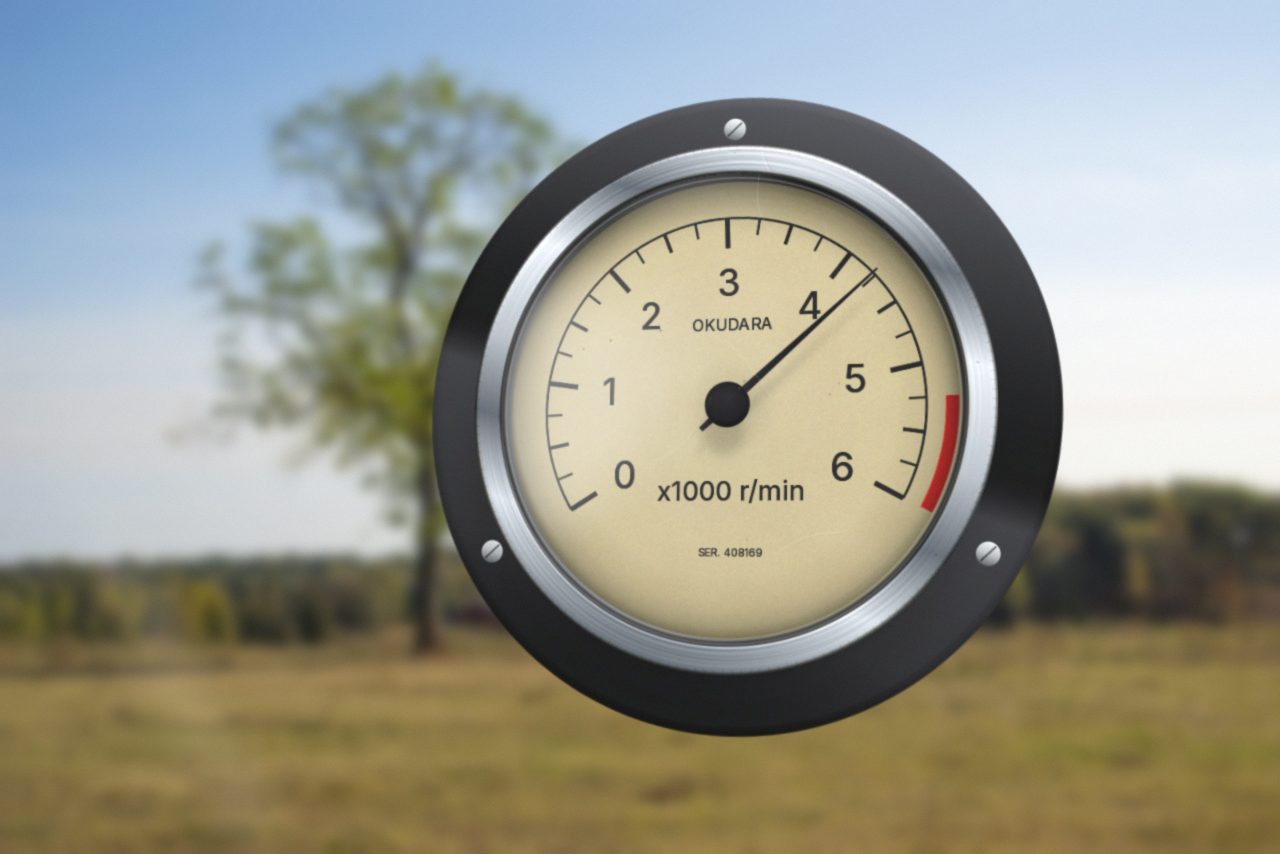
4250 rpm
